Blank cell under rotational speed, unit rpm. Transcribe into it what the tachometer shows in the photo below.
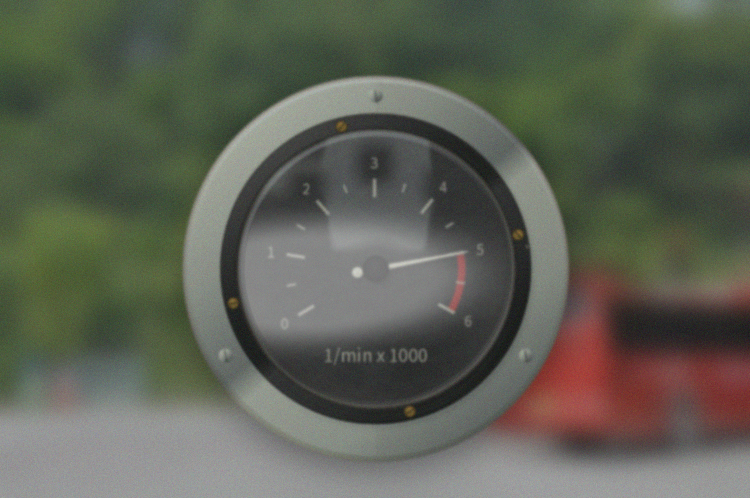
5000 rpm
